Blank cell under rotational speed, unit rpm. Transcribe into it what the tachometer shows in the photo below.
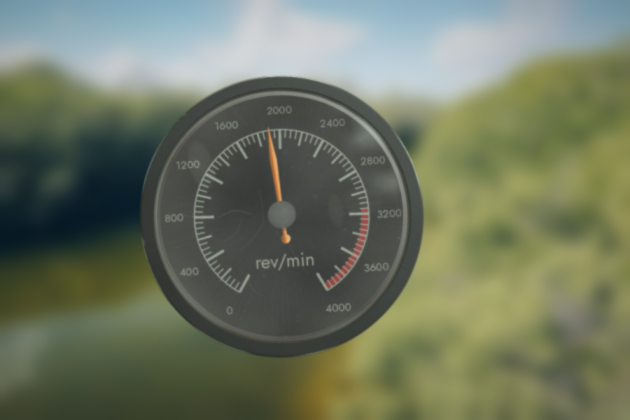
1900 rpm
